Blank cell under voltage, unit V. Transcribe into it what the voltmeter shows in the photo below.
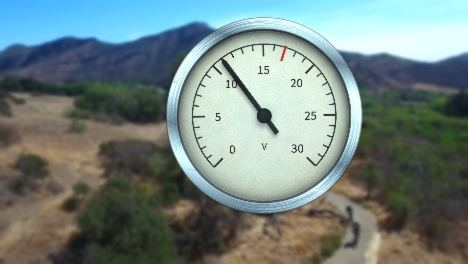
11 V
